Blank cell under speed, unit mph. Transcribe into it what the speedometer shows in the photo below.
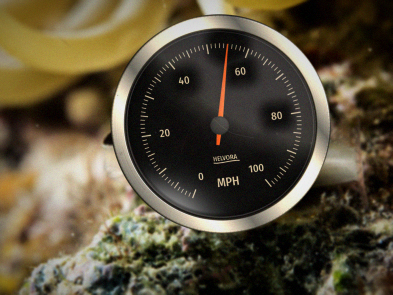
55 mph
